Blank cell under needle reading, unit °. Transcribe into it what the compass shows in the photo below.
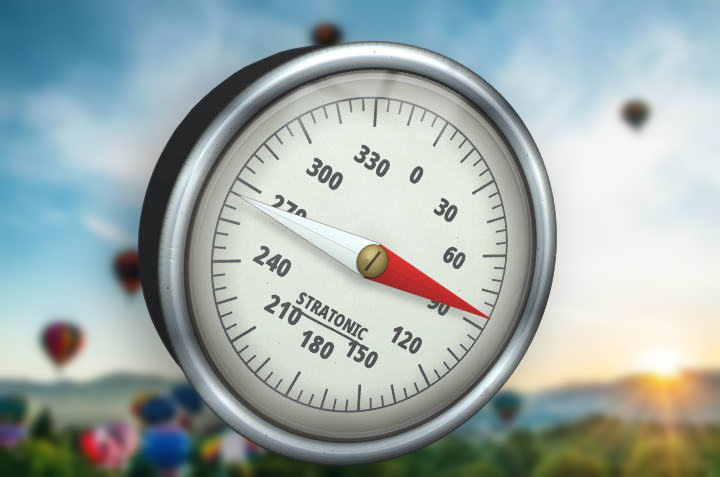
85 °
